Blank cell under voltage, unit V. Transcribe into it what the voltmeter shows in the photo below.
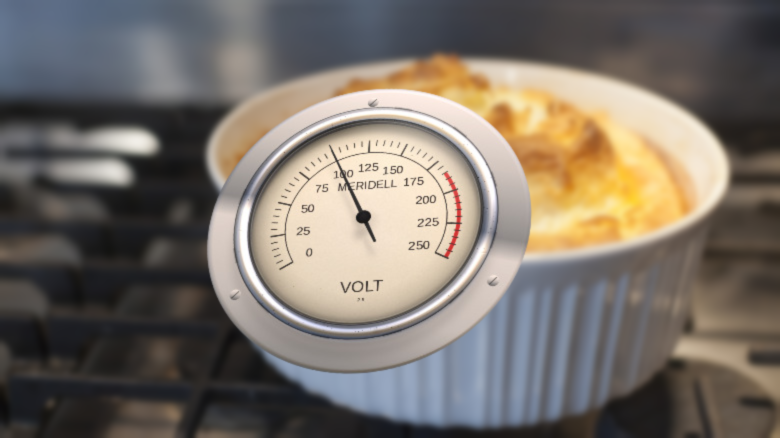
100 V
